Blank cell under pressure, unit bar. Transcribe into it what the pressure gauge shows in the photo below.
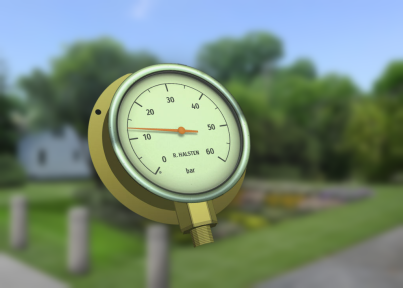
12.5 bar
